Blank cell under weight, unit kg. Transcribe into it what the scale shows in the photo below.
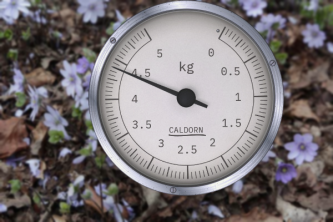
4.4 kg
